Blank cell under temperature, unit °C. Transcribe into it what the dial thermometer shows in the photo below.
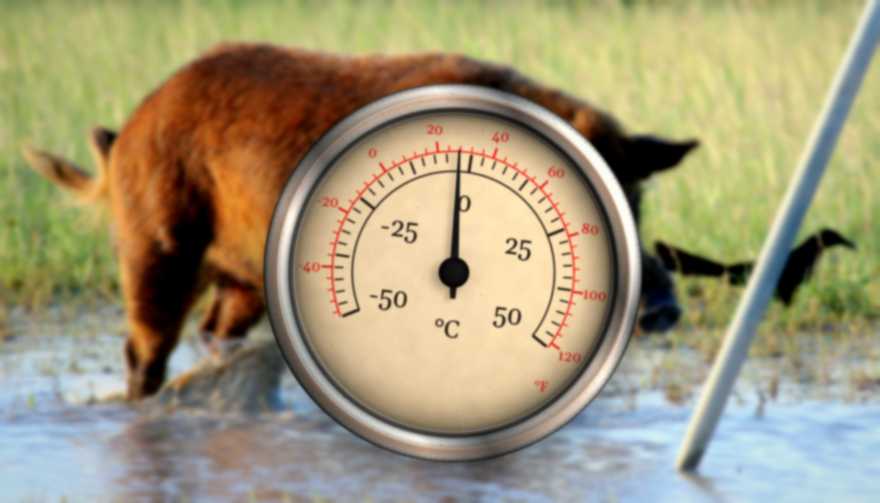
-2.5 °C
